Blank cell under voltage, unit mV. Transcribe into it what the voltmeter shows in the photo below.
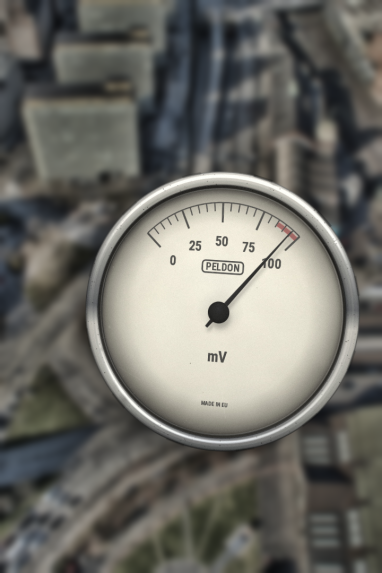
95 mV
